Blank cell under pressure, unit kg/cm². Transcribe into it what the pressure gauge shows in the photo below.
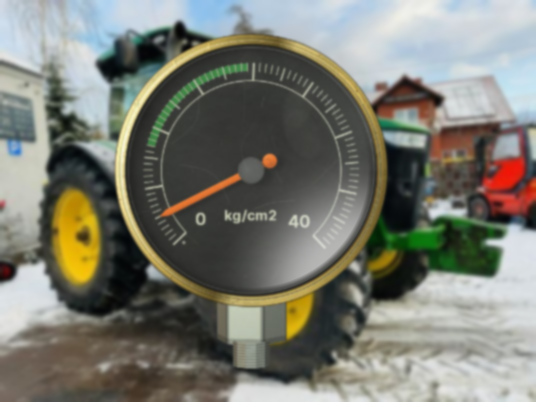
2.5 kg/cm²
